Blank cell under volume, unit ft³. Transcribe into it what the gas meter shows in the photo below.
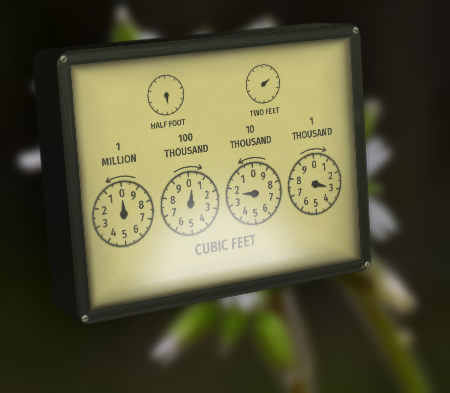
2300 ft³
